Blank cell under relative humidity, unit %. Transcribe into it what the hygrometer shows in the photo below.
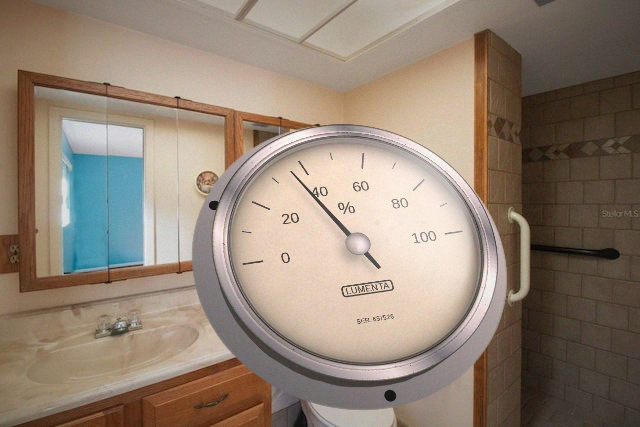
35 %
